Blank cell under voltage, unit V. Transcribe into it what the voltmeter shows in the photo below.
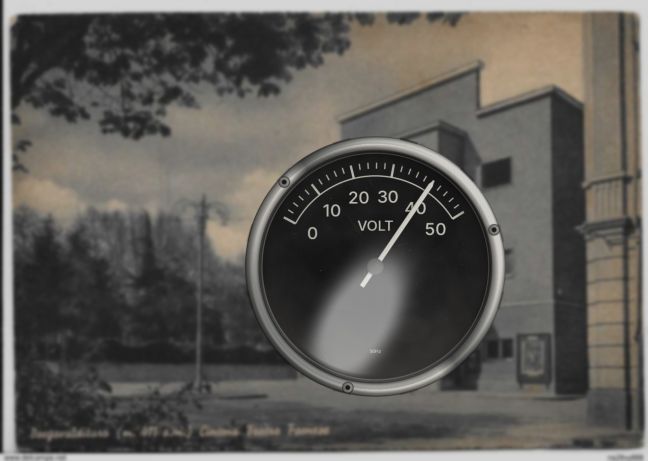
40 V
